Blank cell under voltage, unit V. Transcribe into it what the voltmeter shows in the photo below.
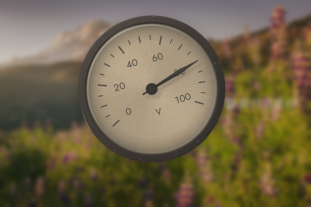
80 V
